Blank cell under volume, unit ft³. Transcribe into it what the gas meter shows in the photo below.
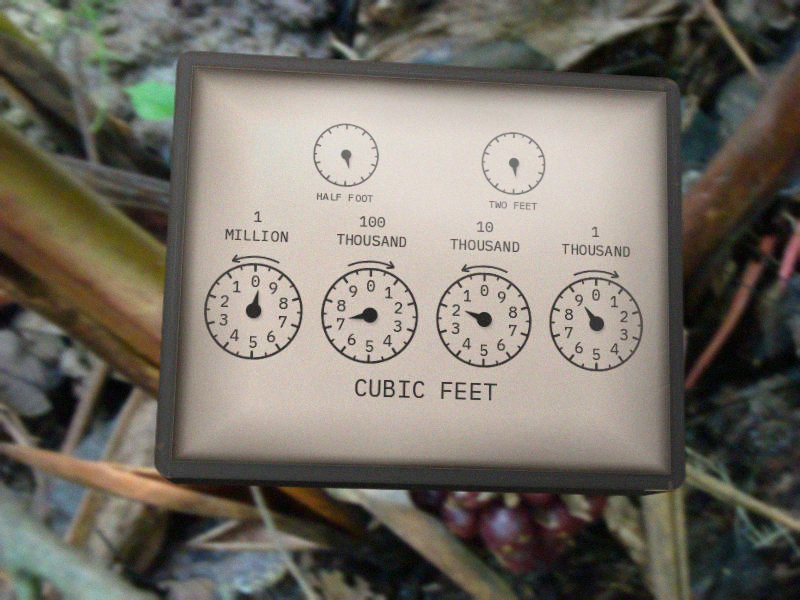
971900 ft³
